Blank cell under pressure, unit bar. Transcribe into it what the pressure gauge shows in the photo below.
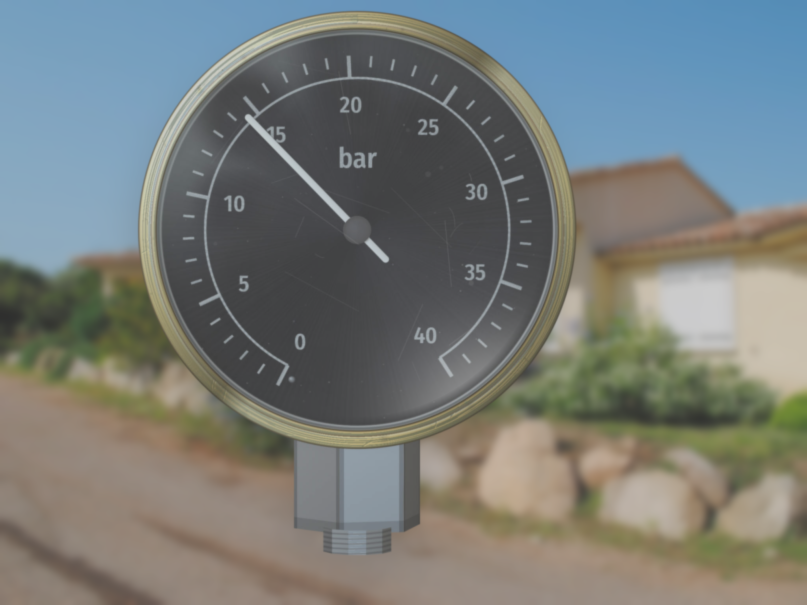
14.5 bar
